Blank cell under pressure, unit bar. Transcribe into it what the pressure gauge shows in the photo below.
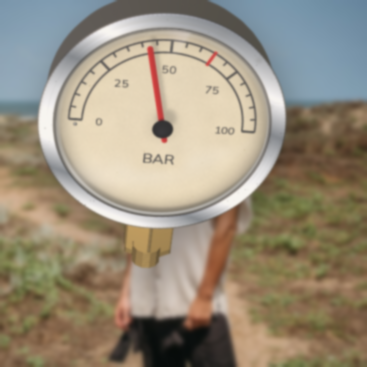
42.5 bar
